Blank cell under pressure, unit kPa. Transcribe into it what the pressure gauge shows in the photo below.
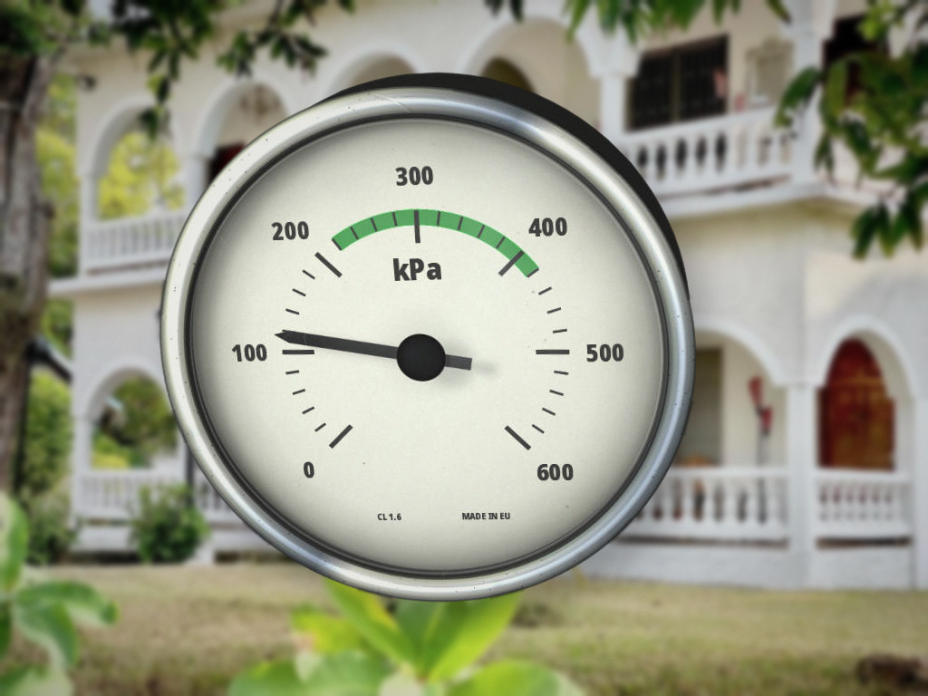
120 kPa
